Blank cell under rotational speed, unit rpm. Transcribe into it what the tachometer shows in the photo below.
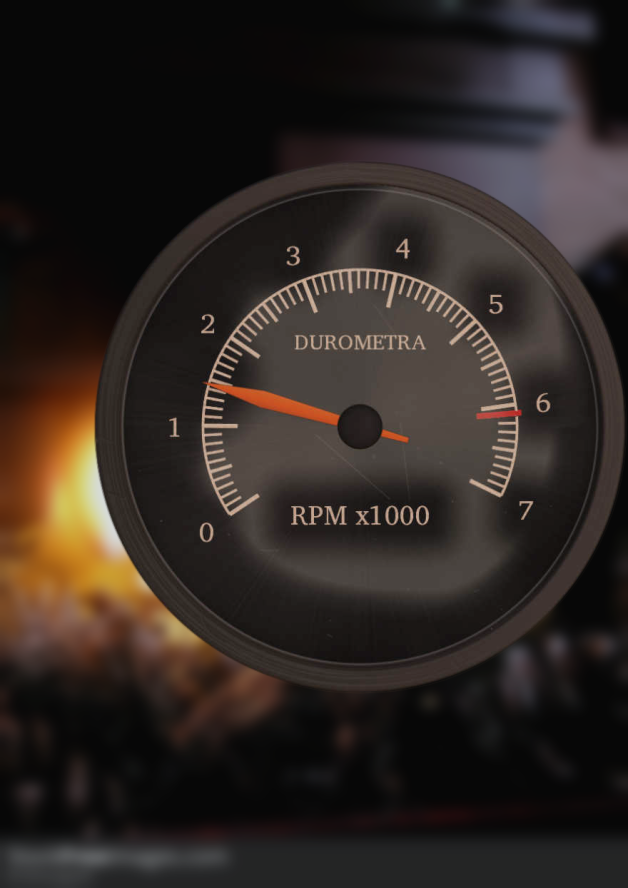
1450 rpm
